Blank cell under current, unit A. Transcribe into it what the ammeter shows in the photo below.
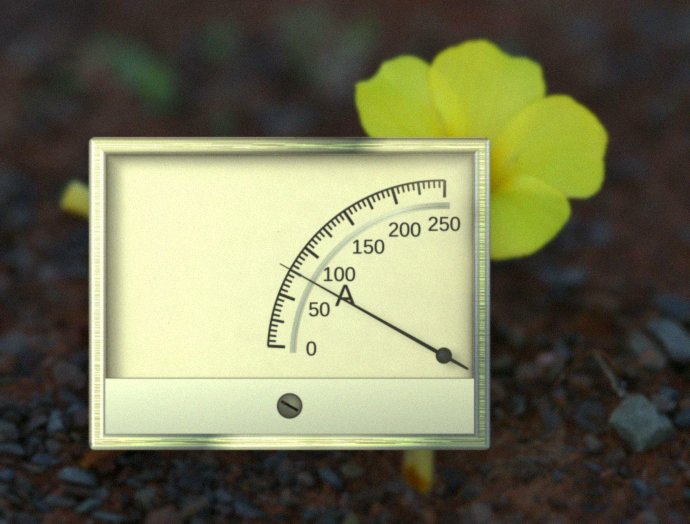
75 A
